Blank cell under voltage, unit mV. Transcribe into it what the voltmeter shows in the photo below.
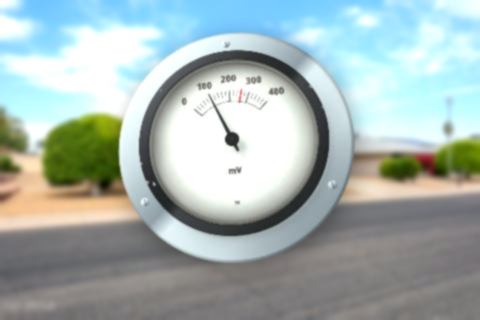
100 mV
